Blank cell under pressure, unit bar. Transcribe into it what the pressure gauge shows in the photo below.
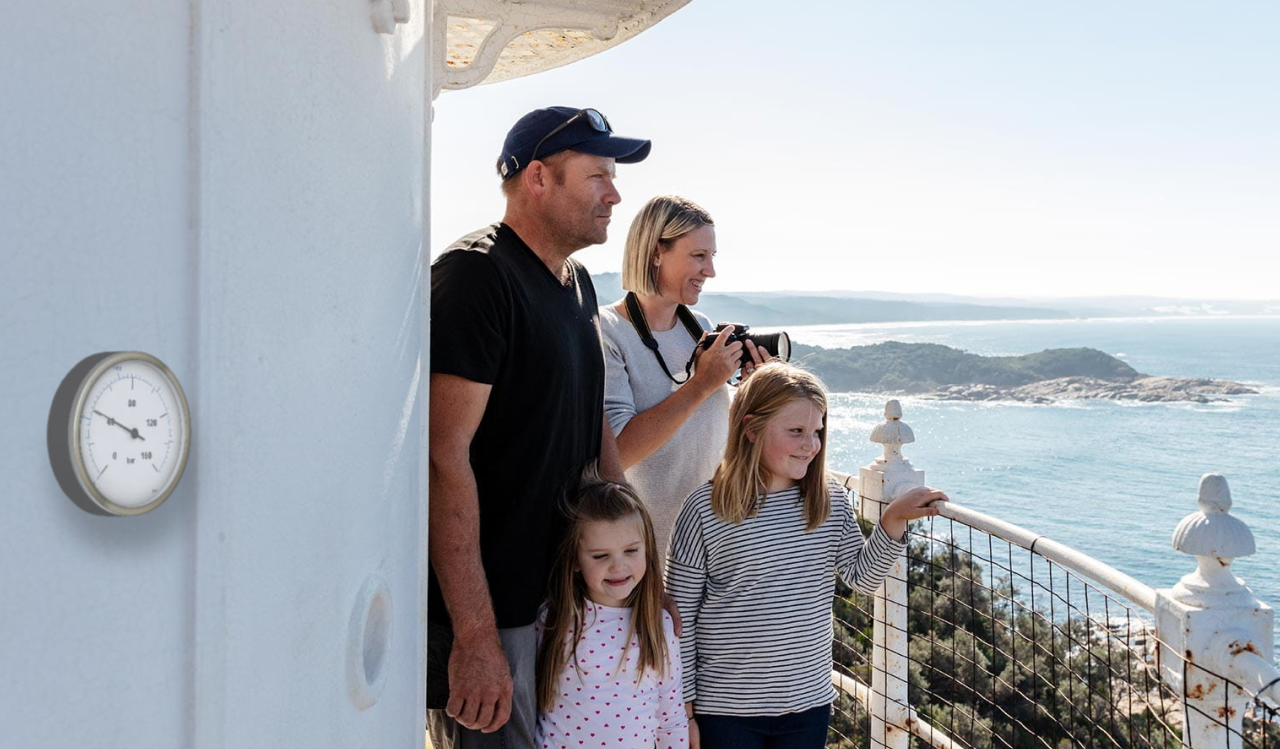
40 bar
